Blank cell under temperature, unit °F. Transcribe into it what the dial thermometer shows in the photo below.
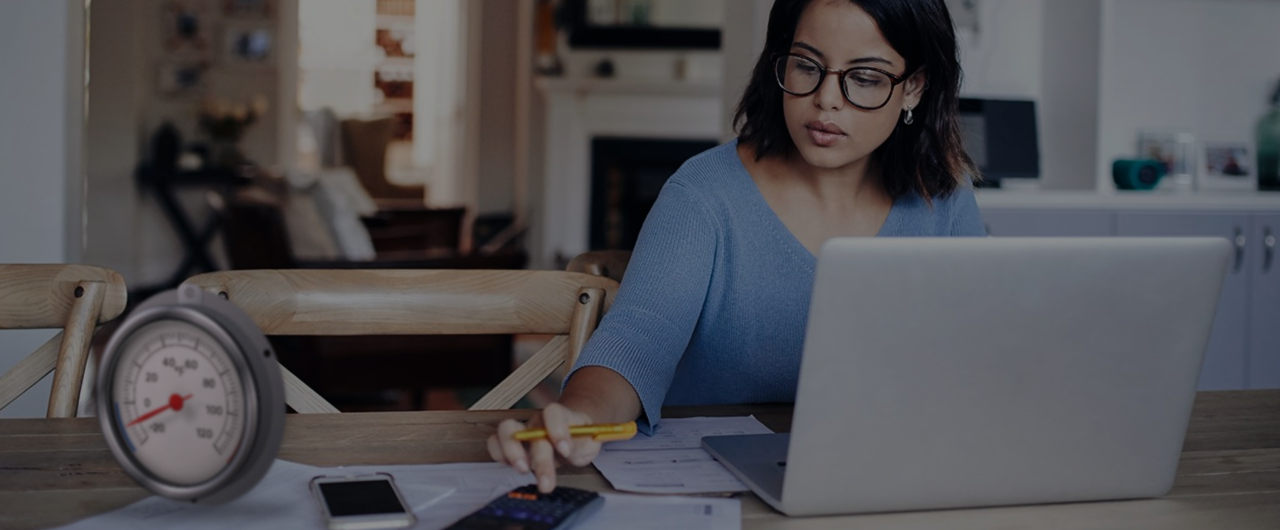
-10 °F
